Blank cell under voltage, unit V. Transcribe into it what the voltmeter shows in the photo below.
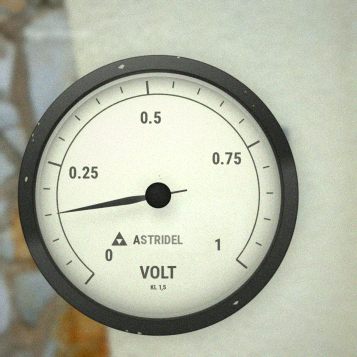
0.15 V
